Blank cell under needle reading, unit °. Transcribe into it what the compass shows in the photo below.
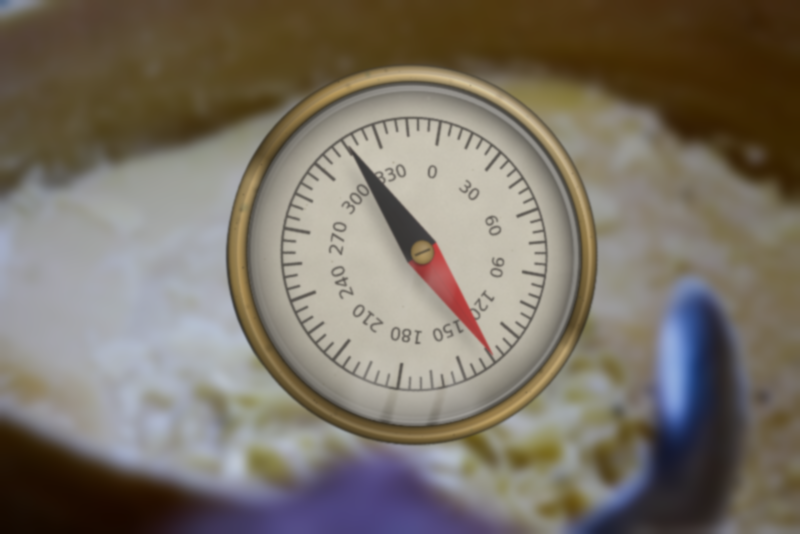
135 °
